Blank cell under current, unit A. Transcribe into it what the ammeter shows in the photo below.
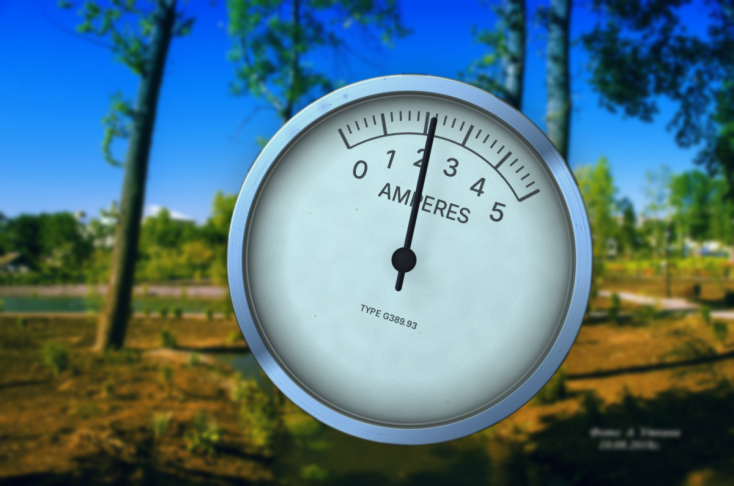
2.2 A
